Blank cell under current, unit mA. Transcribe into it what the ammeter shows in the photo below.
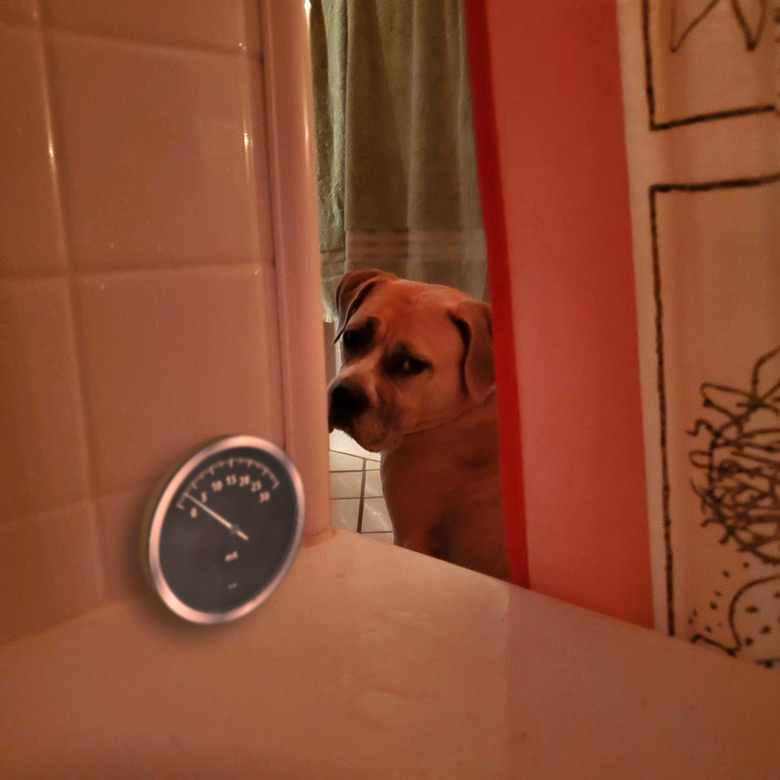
2.5 mA
